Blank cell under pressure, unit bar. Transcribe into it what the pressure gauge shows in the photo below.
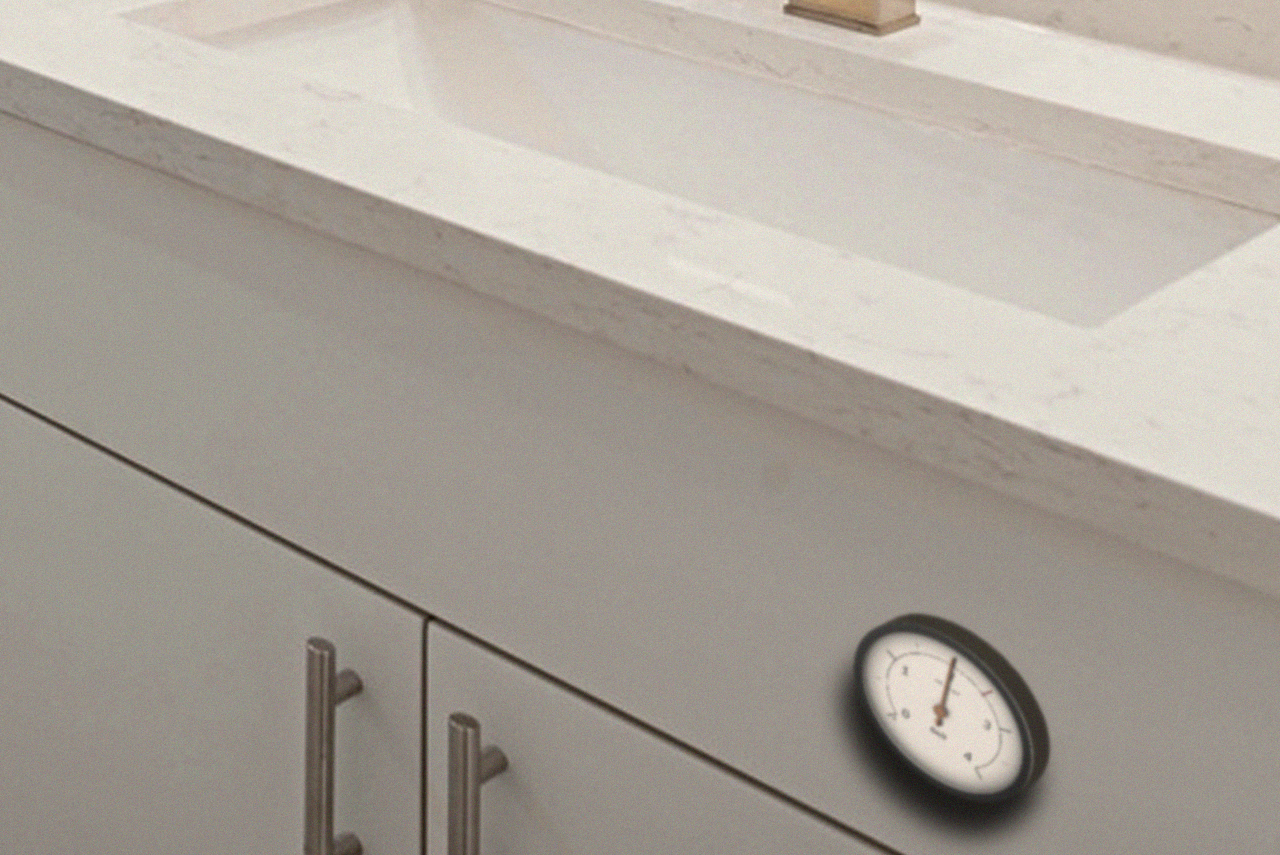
2 bar
